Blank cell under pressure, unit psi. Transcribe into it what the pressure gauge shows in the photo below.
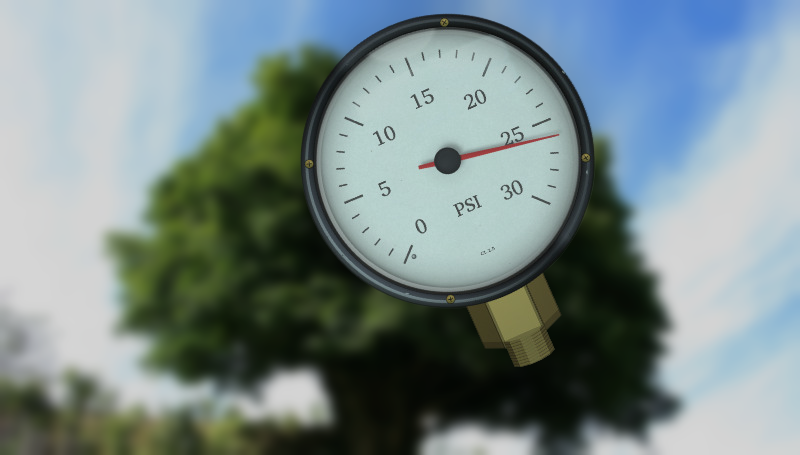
26 psi
